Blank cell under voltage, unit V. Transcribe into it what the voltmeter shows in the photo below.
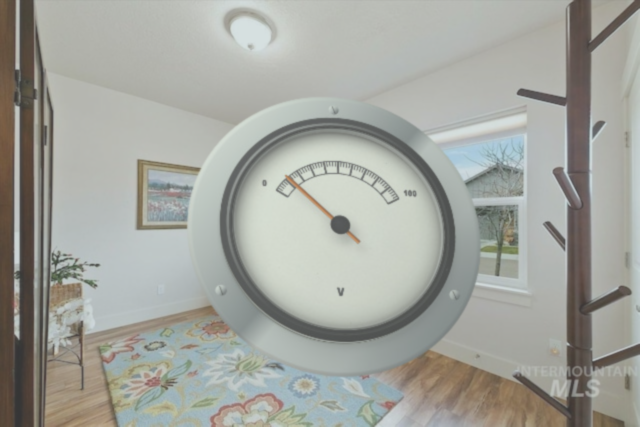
10 V
